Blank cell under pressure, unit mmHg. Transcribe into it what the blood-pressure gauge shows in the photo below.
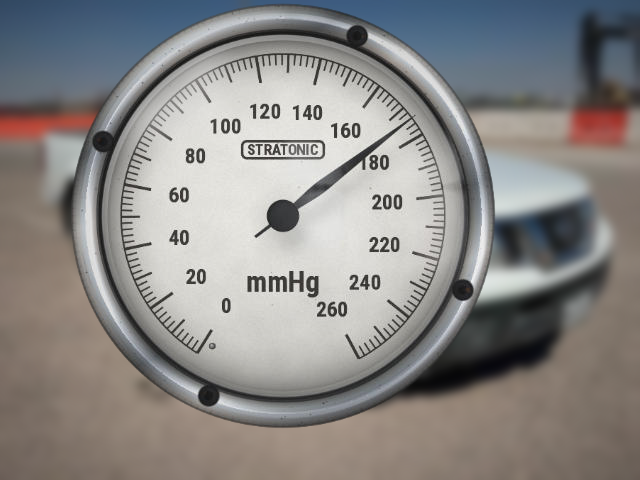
174 mmHg
